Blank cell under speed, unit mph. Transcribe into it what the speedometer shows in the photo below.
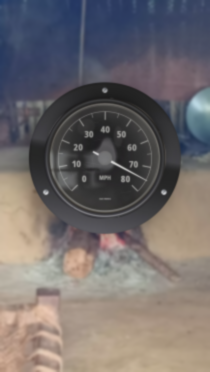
75 mph
